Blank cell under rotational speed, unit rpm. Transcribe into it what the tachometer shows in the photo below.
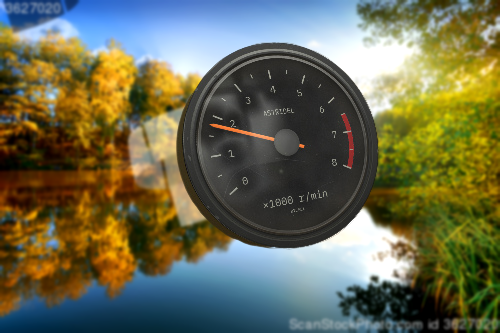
1750 rpm
